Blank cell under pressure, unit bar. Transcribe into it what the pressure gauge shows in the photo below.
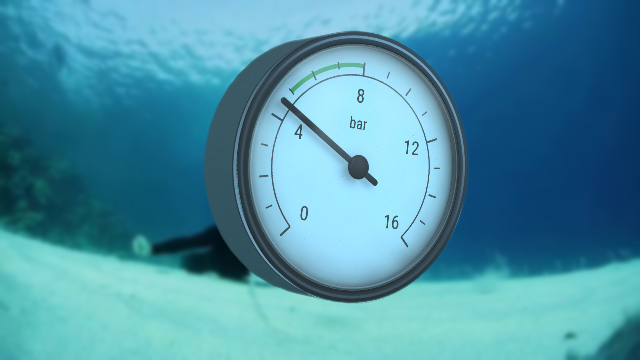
4.5 bar
